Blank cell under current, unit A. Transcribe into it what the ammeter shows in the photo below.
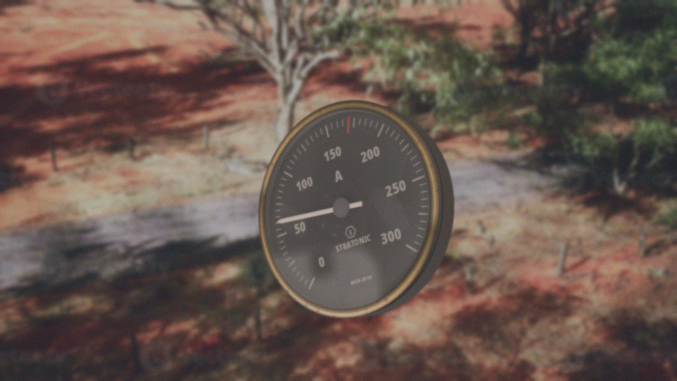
60 A
